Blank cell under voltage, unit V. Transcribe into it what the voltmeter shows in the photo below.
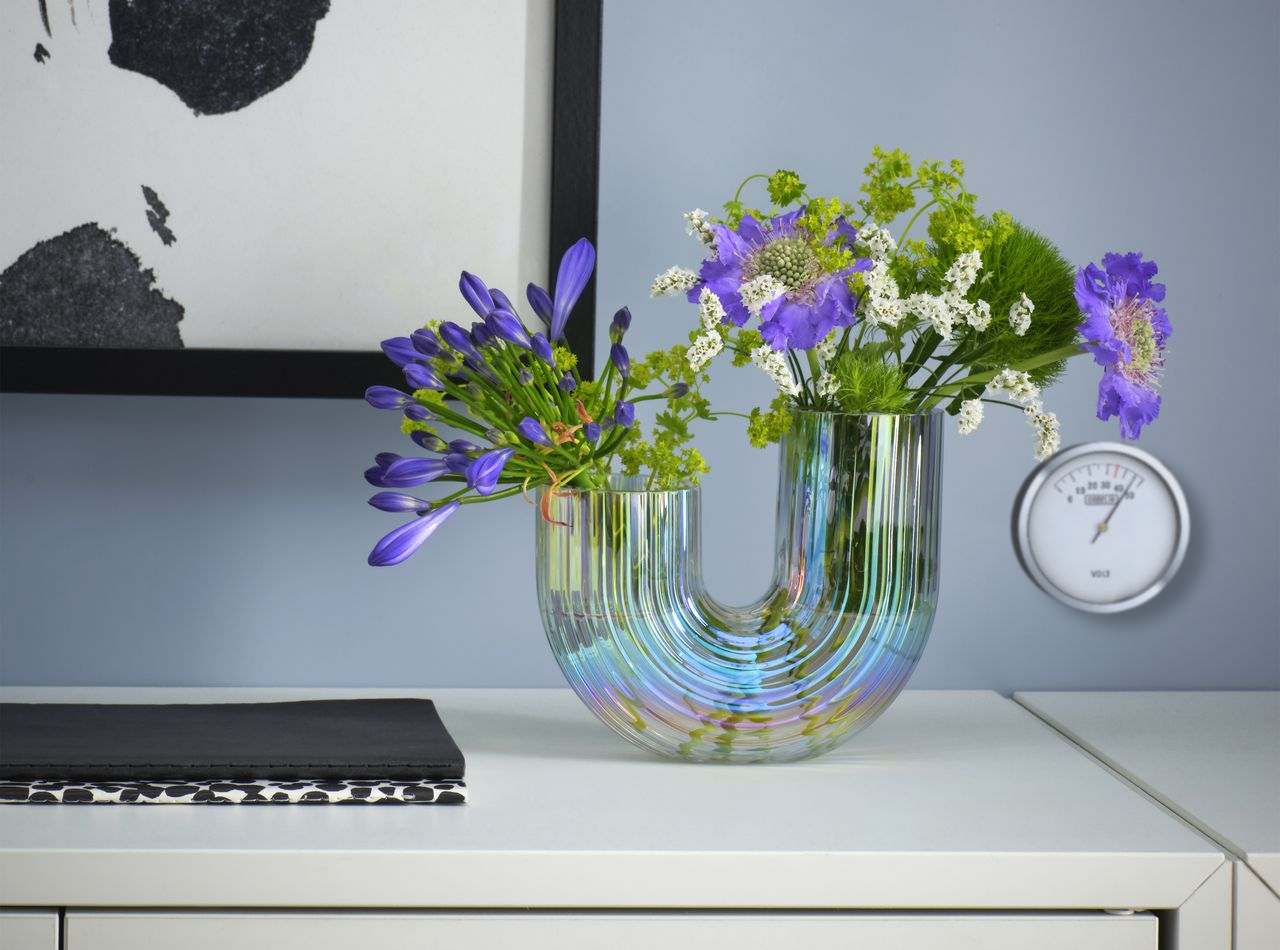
45 V
